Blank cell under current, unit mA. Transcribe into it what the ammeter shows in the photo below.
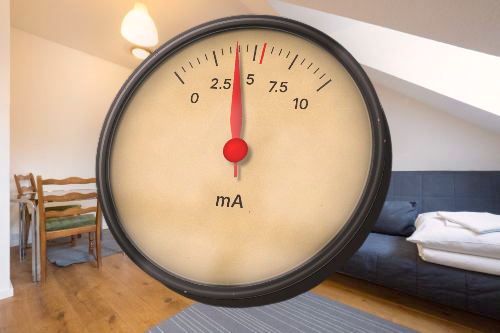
4 mA
